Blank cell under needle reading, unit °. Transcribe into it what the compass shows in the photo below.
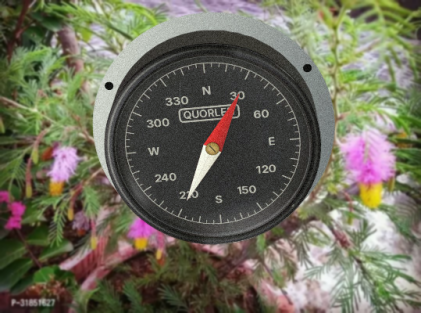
30 °
